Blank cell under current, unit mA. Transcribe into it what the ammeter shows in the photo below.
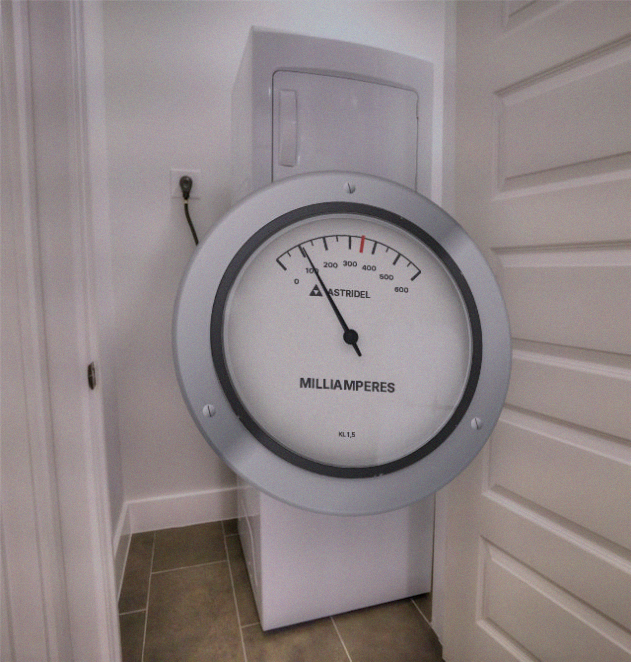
100 mA
